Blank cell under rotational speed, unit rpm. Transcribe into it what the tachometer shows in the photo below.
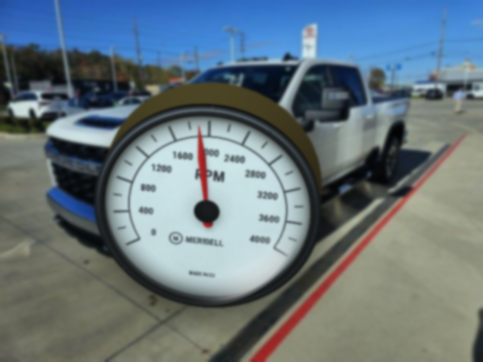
1900 rpm
